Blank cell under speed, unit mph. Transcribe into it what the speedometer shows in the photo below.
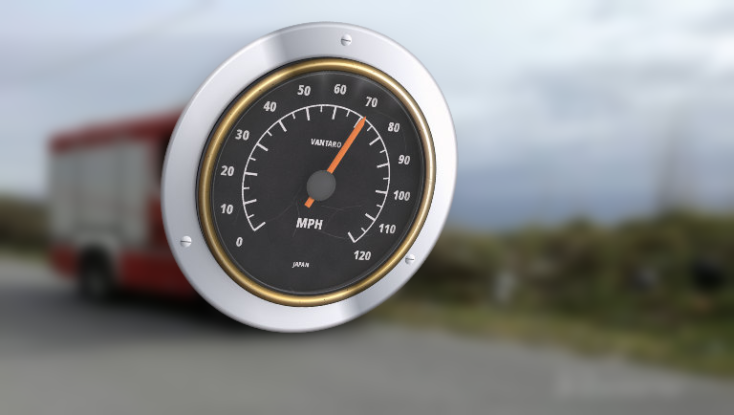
70 mph
